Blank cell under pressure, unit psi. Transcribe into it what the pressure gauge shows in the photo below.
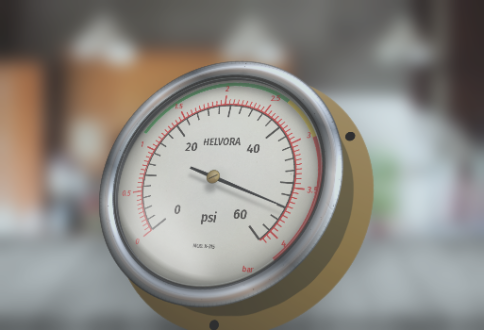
54 psi
